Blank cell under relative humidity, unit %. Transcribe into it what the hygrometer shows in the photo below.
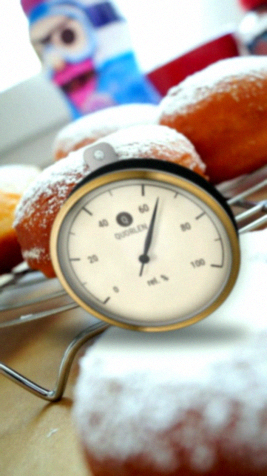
65 %
